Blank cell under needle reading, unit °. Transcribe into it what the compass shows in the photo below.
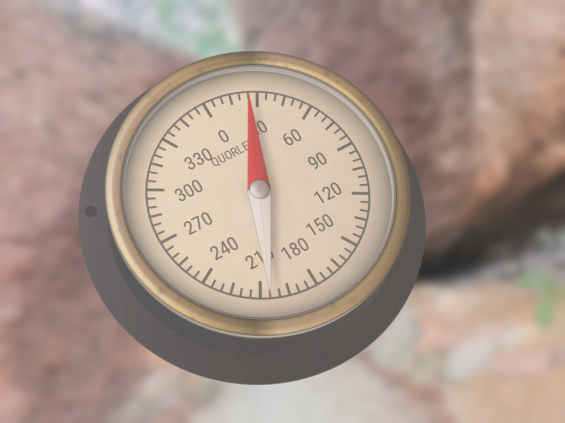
25 °
